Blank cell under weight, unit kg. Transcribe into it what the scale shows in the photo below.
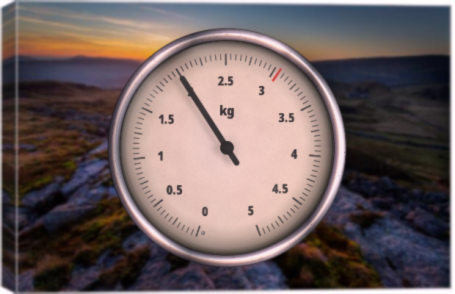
2 kg
